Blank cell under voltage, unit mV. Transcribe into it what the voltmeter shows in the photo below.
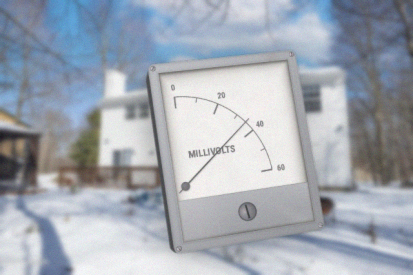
35 mV
